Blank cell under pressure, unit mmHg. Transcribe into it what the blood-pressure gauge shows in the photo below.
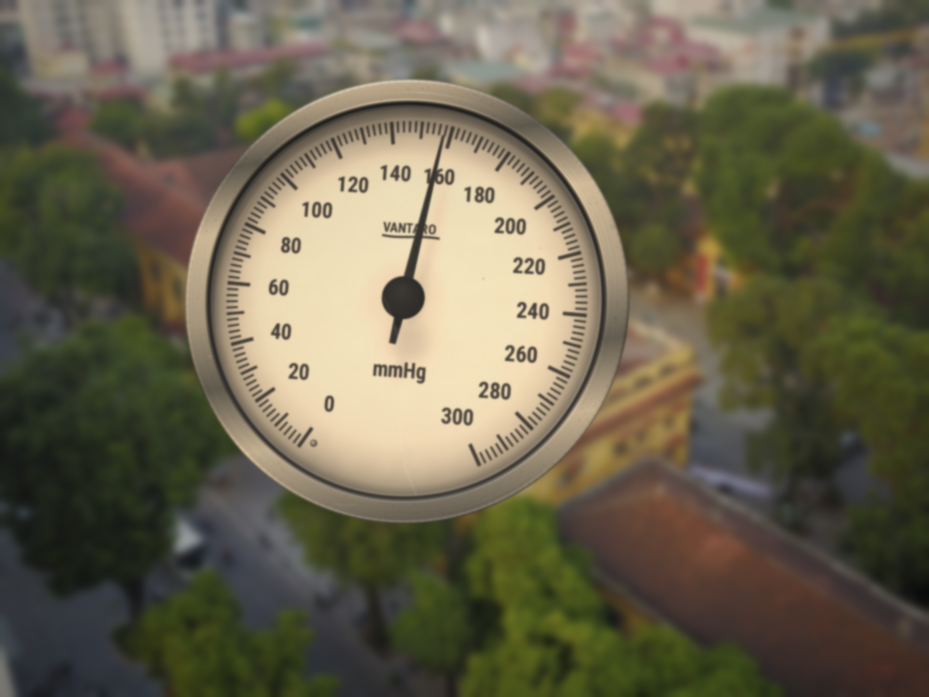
158 mmHg
